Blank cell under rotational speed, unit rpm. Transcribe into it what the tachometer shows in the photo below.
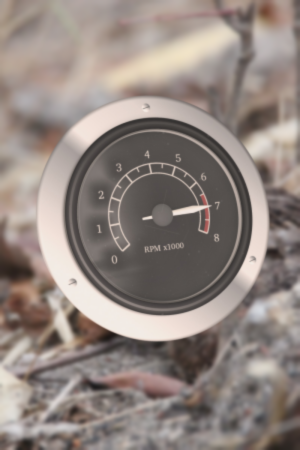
7000 rpm
